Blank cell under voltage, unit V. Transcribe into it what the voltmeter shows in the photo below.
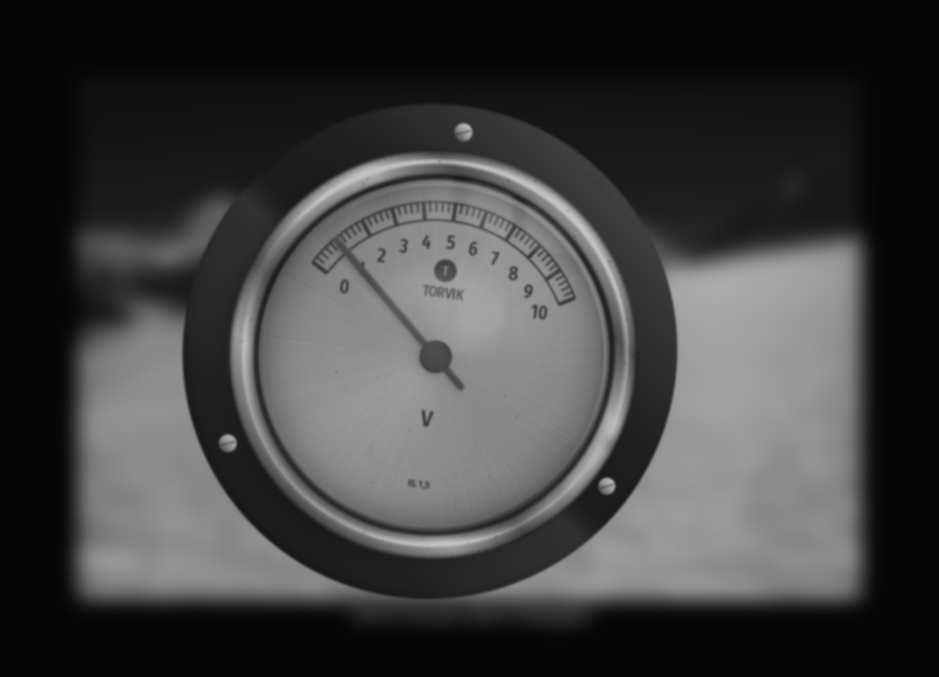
1 V
